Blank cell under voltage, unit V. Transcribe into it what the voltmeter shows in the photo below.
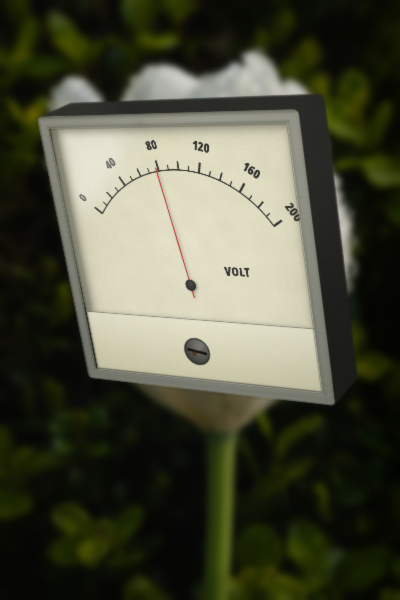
80 V
